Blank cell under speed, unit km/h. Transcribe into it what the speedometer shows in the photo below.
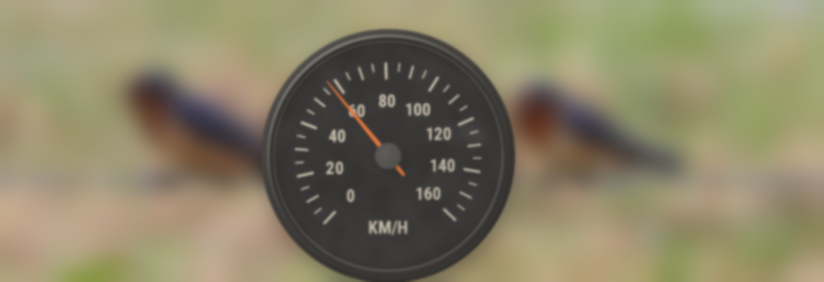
57.5 km/h
